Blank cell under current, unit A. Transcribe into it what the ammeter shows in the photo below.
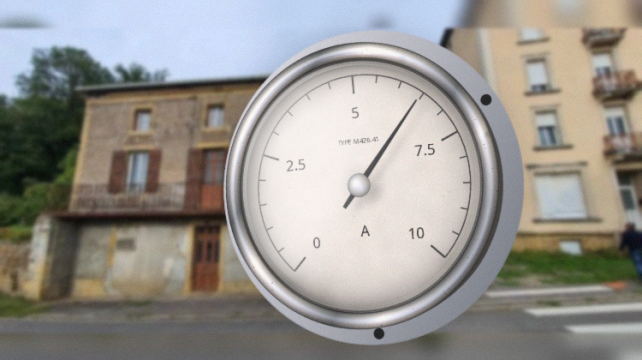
6.5 A
